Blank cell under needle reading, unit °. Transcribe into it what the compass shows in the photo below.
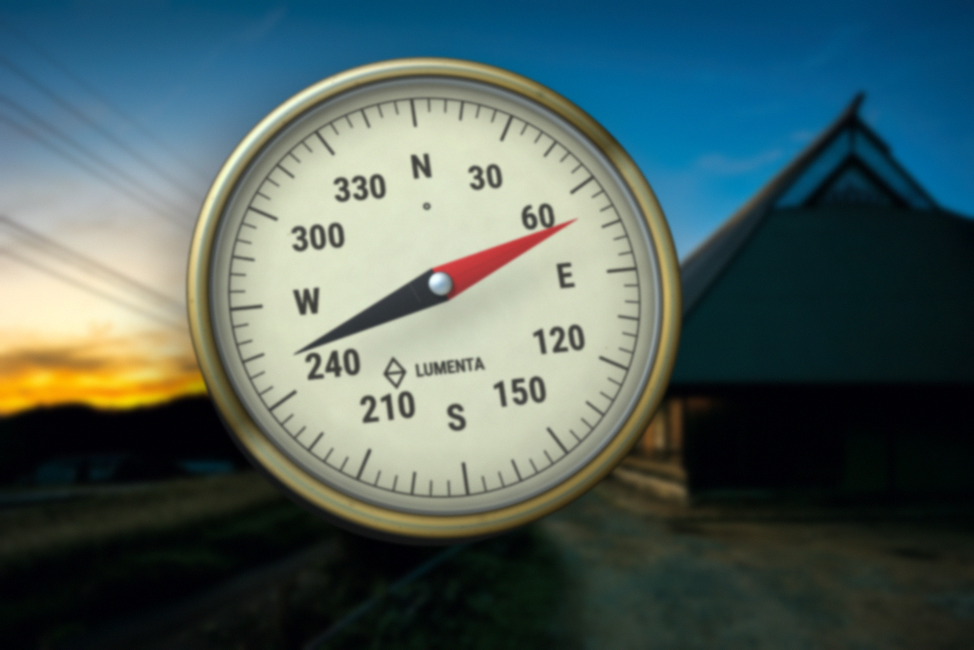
70 °
